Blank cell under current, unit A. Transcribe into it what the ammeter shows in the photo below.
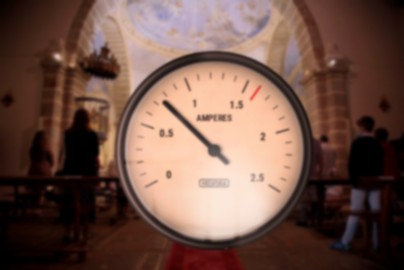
0.75 A
